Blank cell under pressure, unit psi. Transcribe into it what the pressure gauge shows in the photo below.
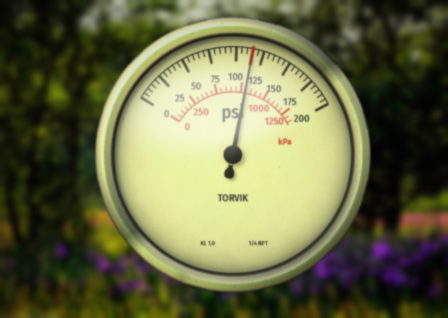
115 psi
